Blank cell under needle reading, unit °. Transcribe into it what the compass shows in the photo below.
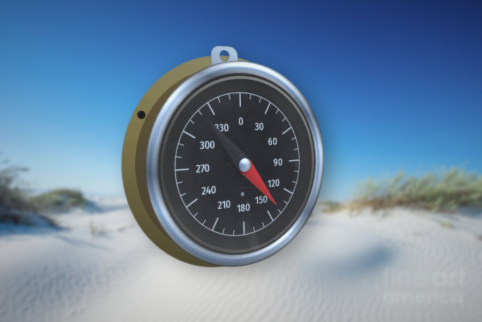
140 °
